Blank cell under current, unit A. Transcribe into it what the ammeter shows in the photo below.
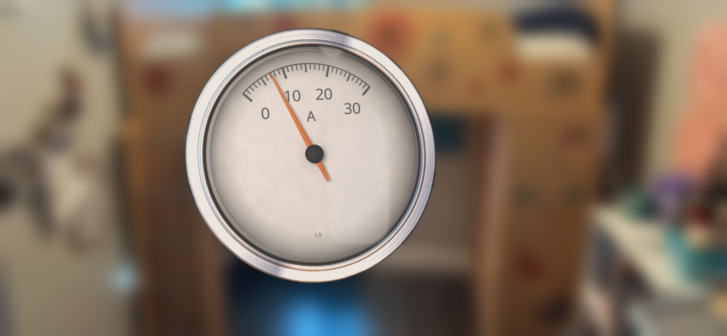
7 A
